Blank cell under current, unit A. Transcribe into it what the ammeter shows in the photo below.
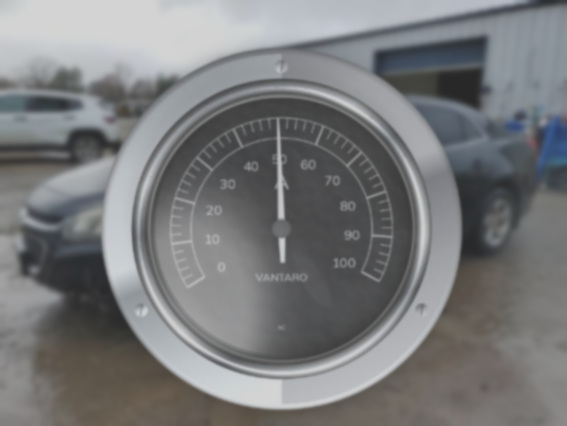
50 A
